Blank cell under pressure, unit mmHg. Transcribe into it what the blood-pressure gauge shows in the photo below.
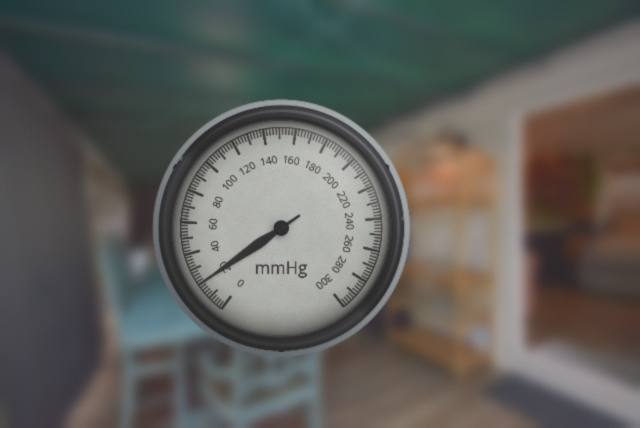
20 mmHg
